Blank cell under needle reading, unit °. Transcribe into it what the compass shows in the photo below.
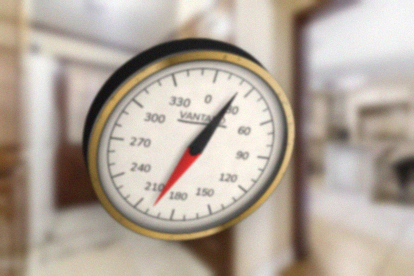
200 °
